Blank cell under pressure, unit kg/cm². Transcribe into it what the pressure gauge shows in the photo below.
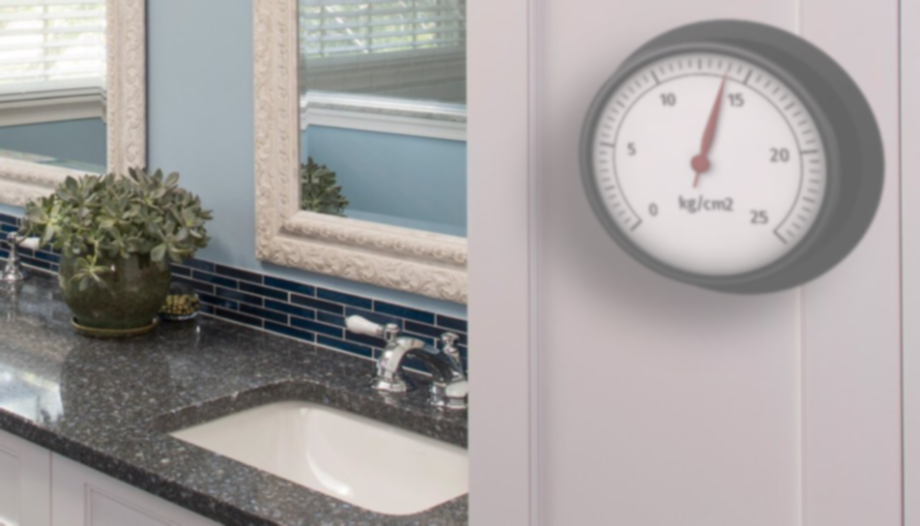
14 kg/cm²
